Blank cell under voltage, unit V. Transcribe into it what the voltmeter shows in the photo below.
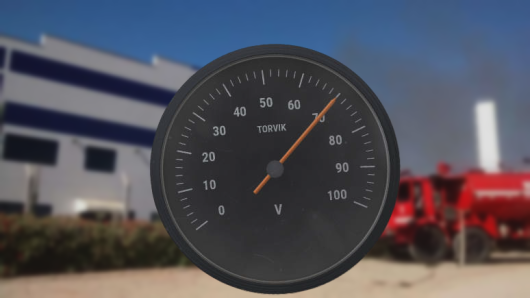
70 V
